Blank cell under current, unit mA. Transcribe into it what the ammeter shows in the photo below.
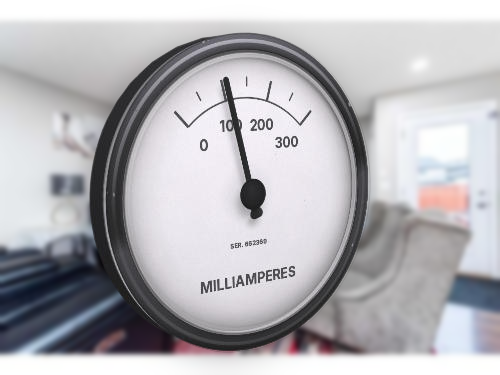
100 mA
